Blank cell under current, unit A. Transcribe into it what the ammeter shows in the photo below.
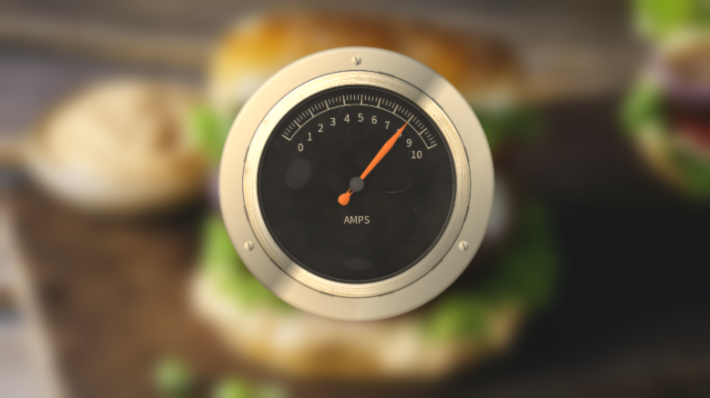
8 A
